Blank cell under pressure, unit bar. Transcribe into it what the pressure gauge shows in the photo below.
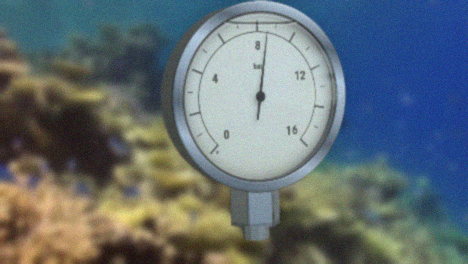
8.5 bar
